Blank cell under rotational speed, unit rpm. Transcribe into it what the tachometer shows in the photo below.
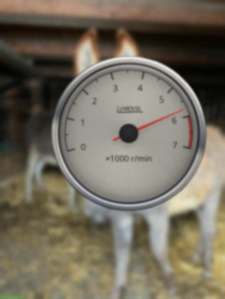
5750 rpm
